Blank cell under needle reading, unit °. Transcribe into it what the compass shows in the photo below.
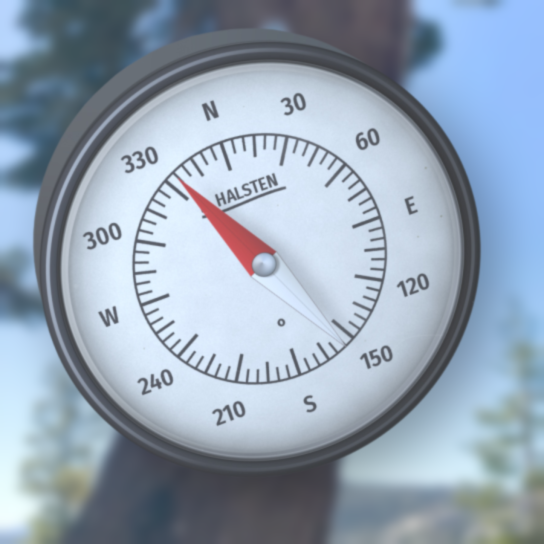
335 °
